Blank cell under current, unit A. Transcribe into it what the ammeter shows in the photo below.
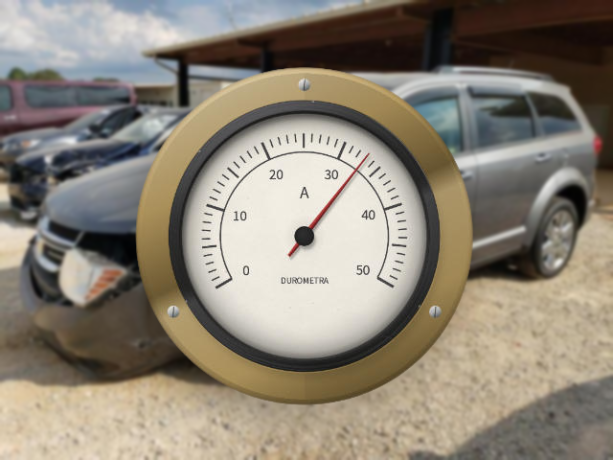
33 A
